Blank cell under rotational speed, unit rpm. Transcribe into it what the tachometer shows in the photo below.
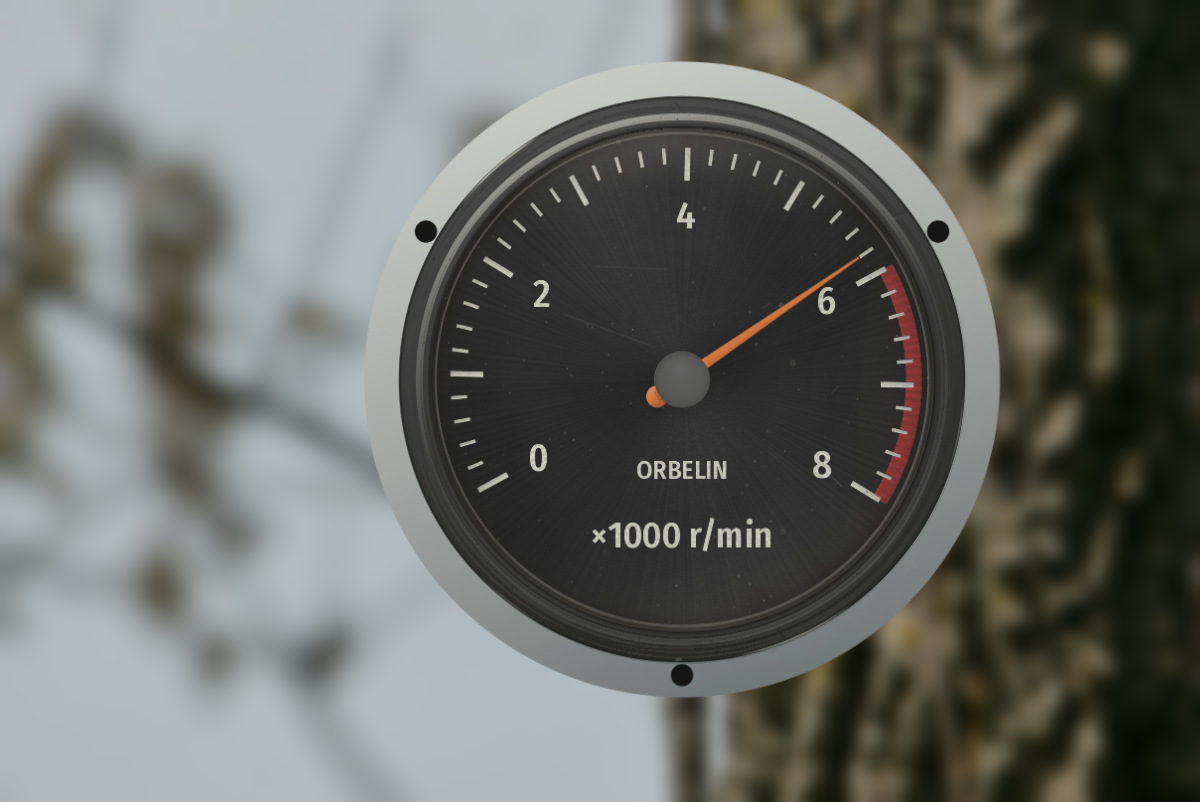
5800 rpm
